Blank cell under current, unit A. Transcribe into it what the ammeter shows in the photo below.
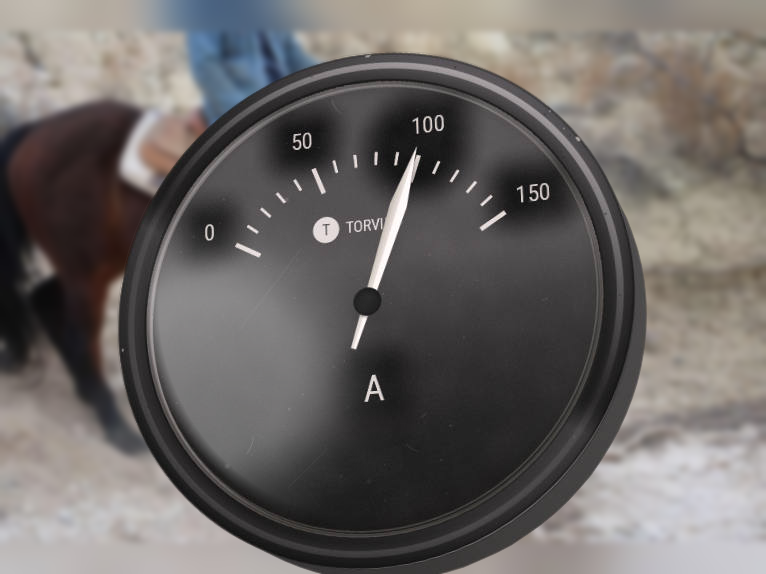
100 A
